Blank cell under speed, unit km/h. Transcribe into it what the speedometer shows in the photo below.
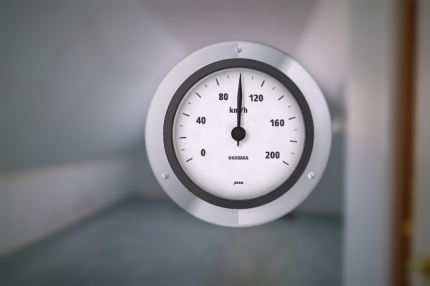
100 km/h
